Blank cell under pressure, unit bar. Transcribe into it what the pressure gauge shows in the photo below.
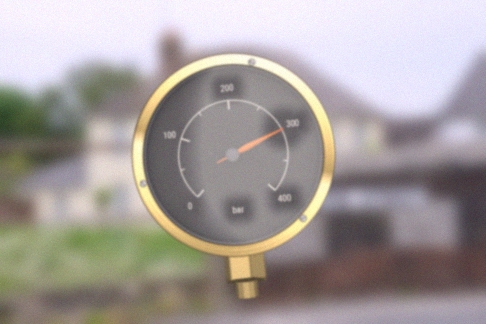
300 bar
